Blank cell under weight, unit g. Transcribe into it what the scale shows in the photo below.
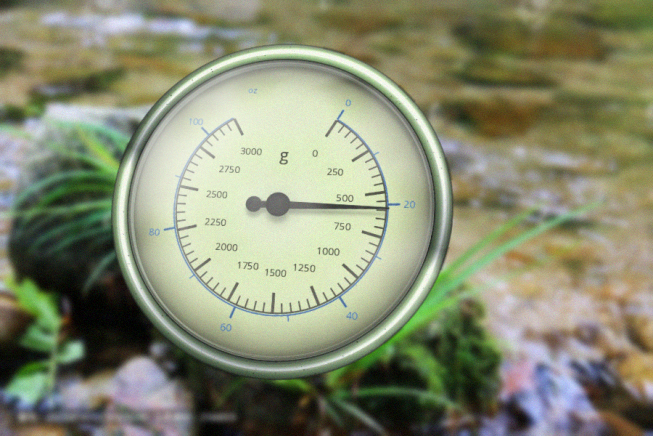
600 g
